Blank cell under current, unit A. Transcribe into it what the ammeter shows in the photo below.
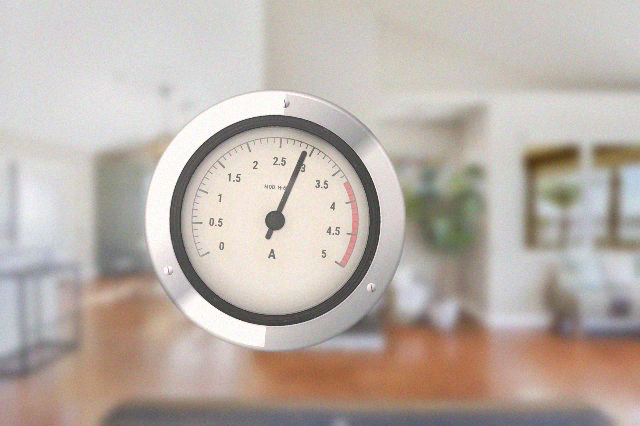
2.9 A
